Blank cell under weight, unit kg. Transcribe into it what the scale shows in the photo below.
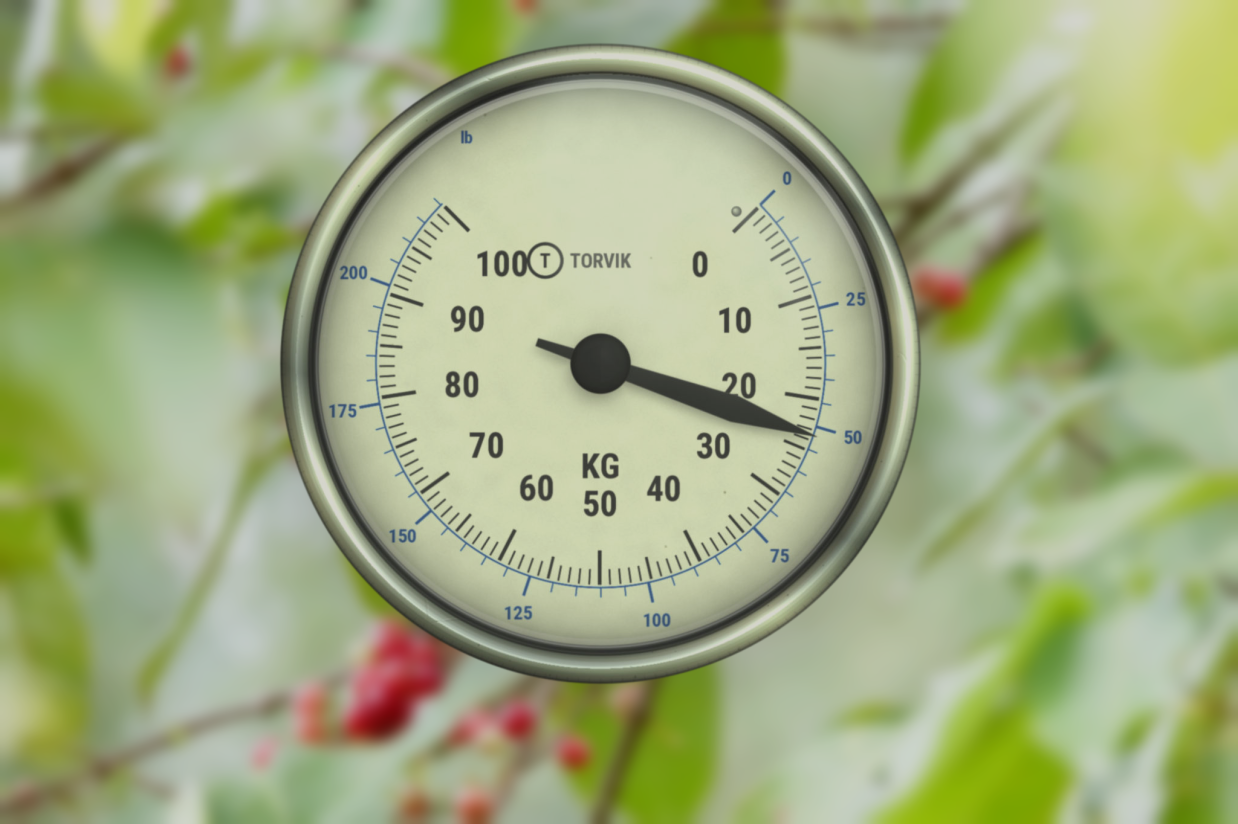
23.5 kg
